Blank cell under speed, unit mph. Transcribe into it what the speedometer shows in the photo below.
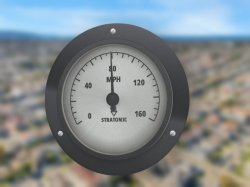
80 mph
